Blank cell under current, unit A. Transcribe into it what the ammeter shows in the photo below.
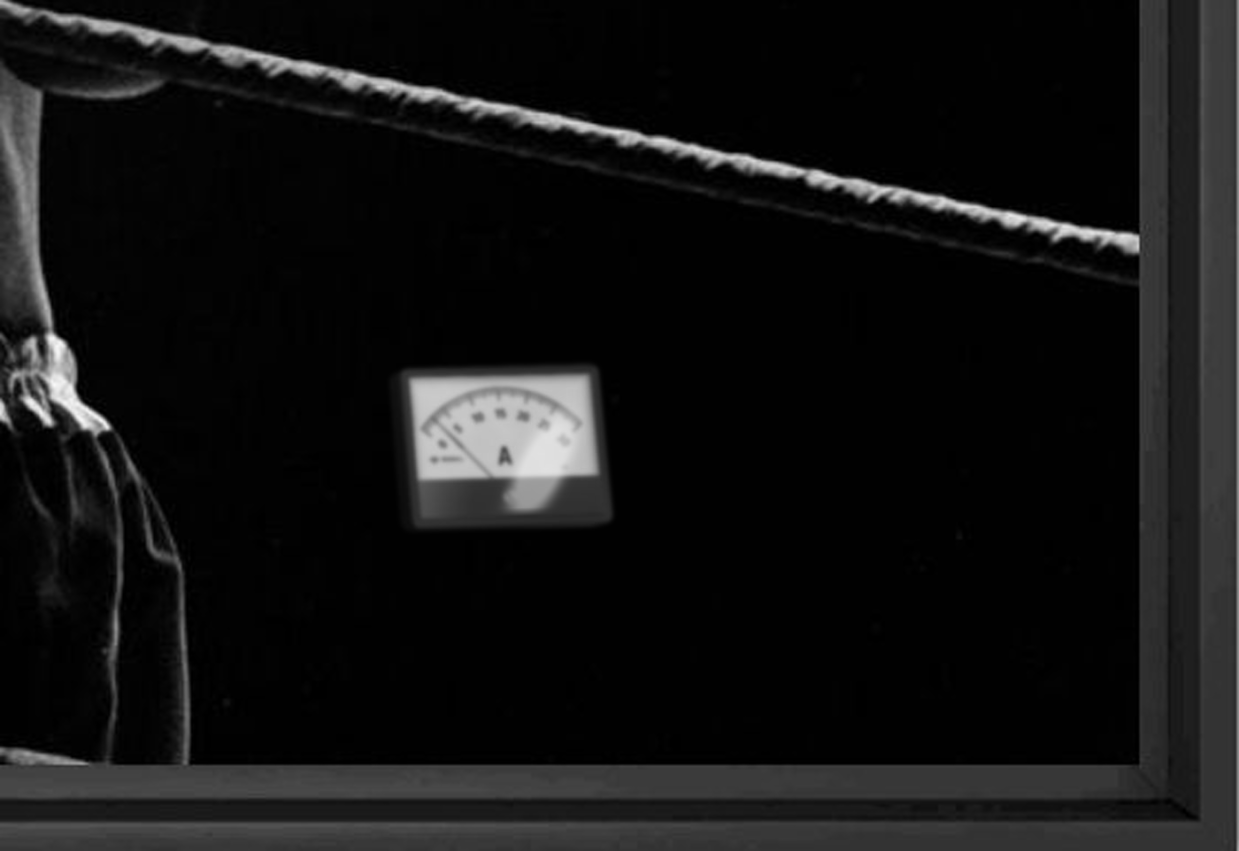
2.5 A
